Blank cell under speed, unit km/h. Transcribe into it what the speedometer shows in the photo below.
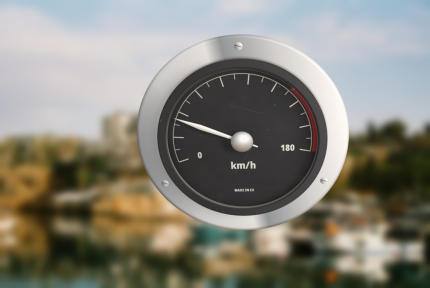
35 km/h
